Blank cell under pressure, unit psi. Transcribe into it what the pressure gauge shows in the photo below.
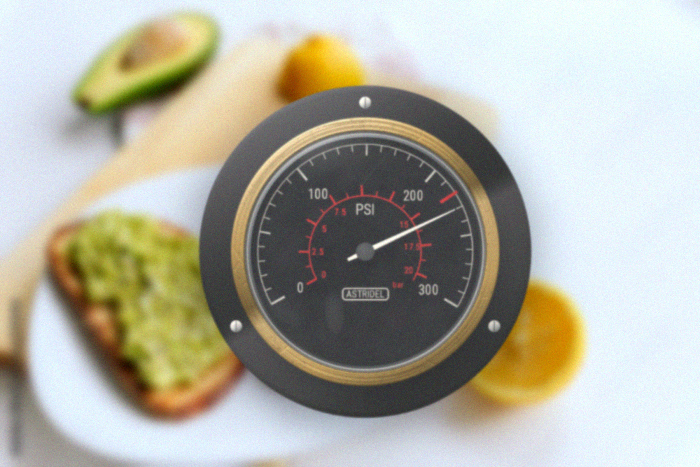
230 psi
